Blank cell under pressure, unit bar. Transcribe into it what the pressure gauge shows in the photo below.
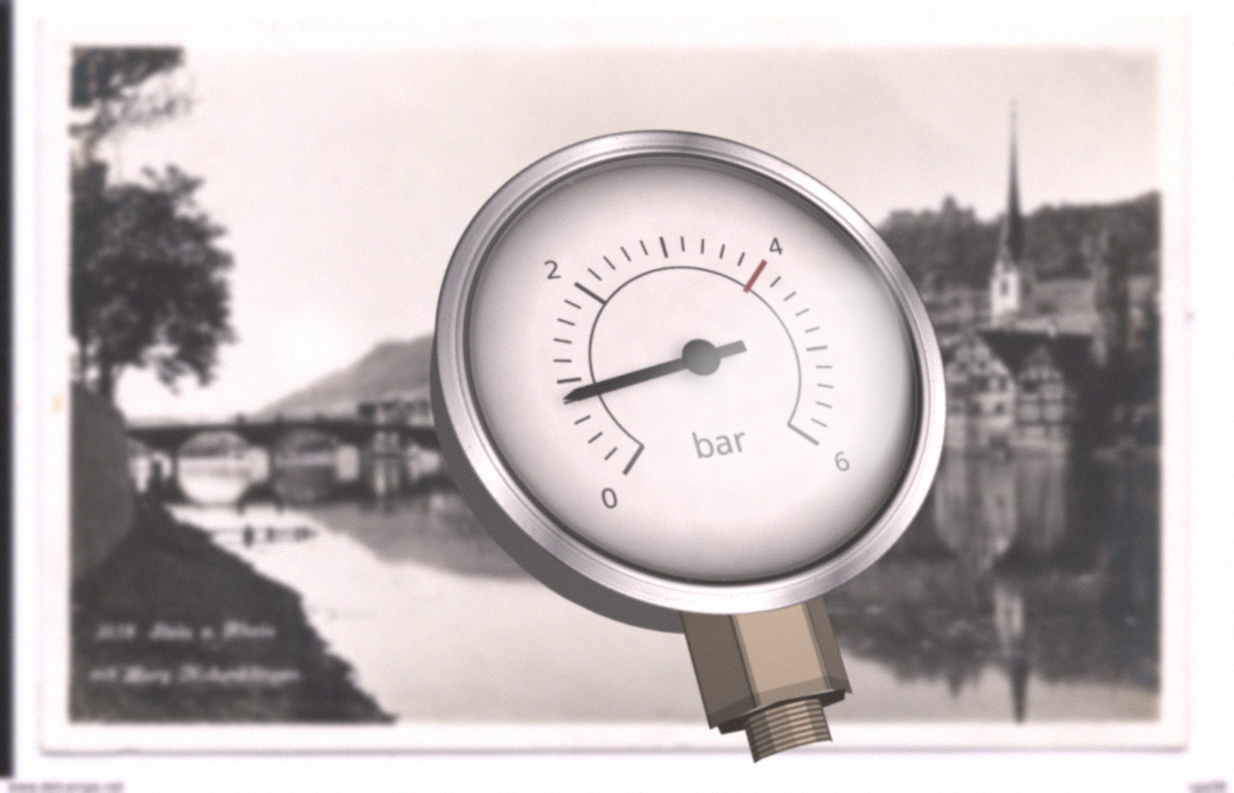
0.8 bar
